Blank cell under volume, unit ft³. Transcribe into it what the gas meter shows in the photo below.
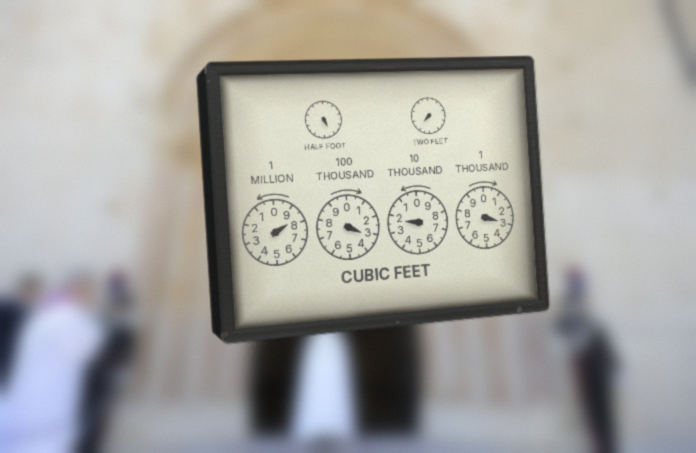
832300 ft³
